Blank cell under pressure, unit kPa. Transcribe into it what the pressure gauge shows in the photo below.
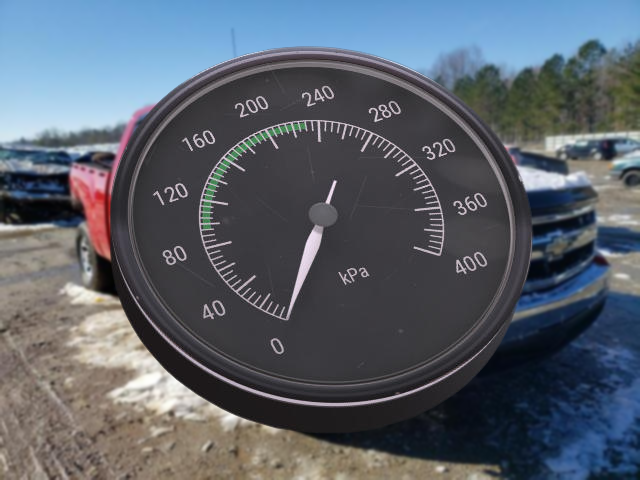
0 kPa
